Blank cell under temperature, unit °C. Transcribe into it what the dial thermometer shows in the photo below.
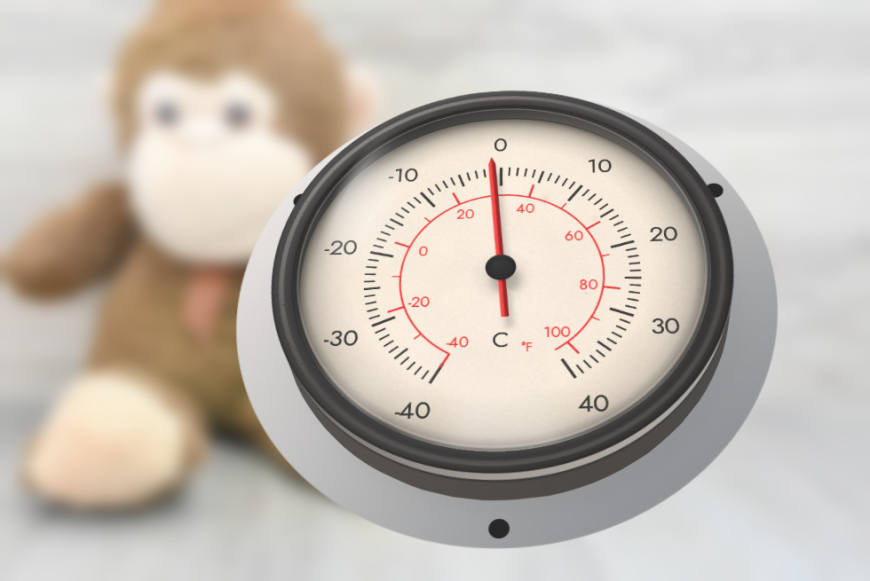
-1 °C
